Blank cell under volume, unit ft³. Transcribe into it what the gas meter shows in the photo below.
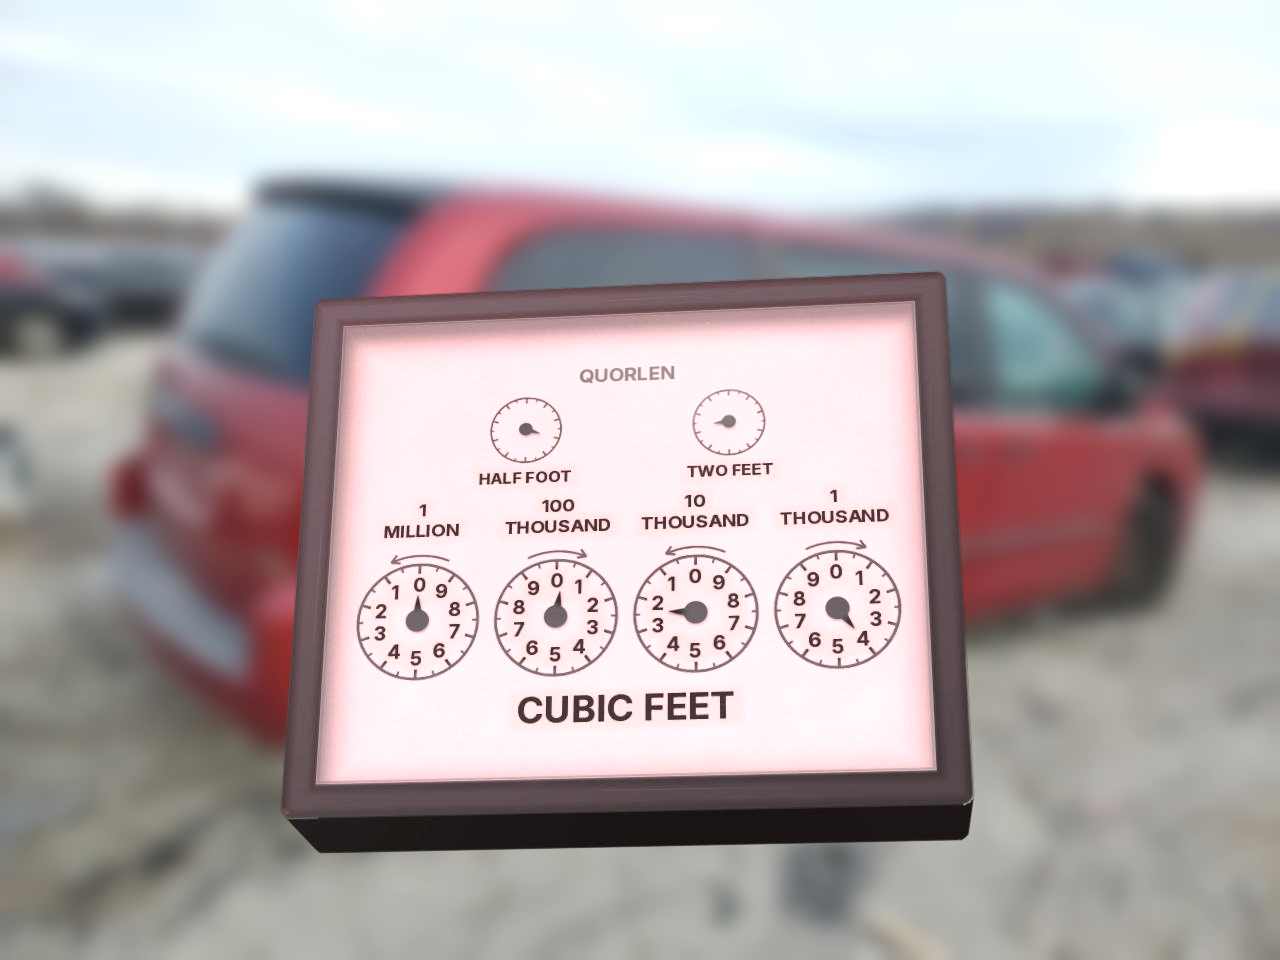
2400 ft³
